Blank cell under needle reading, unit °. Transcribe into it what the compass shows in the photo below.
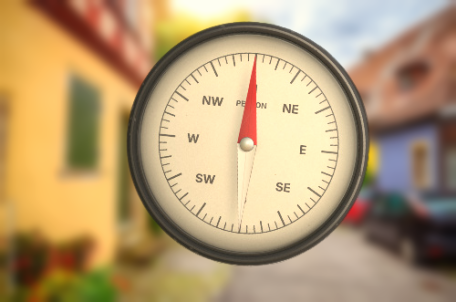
0 °
